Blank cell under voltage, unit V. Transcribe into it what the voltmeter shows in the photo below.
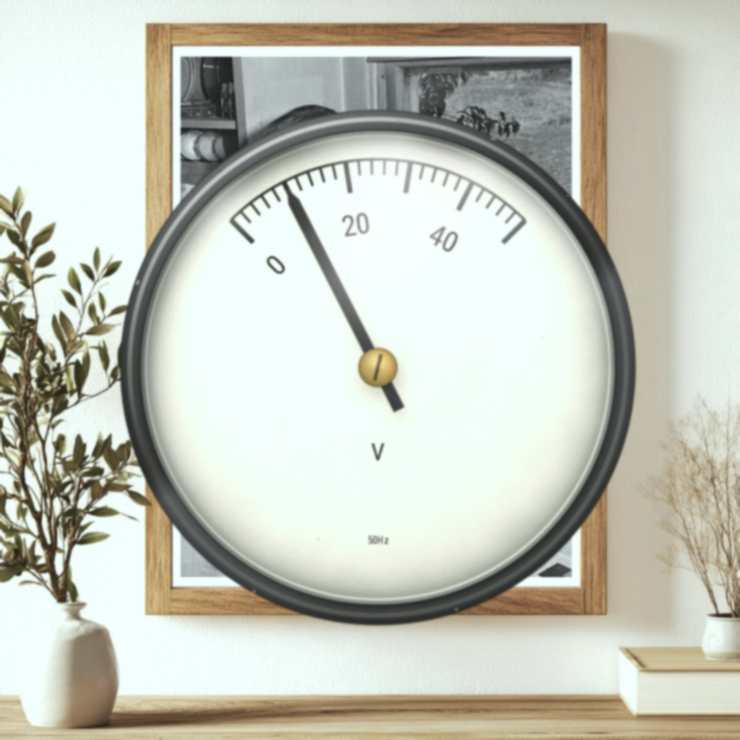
10 V
